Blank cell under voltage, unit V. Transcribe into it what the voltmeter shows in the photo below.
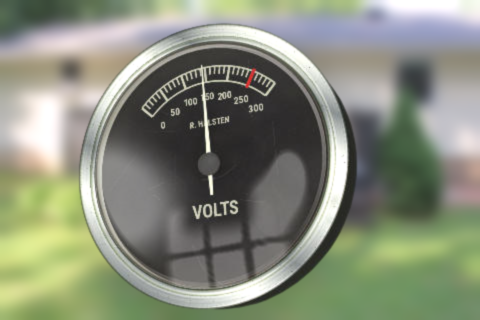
150 V
